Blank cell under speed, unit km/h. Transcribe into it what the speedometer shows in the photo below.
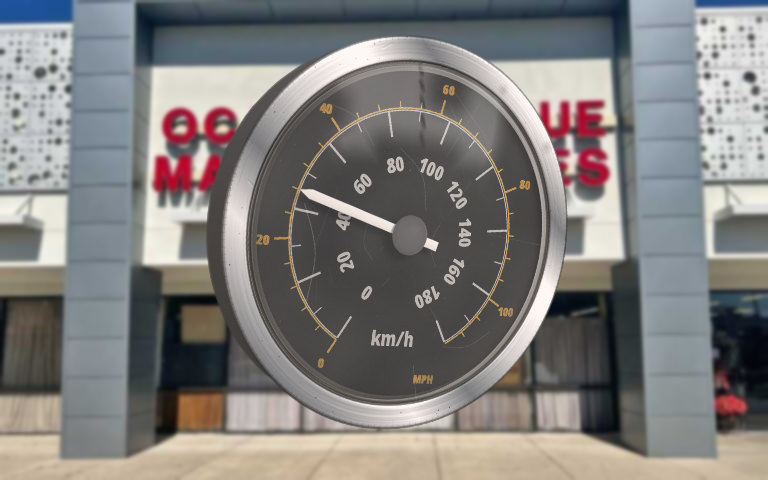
45 km/h
